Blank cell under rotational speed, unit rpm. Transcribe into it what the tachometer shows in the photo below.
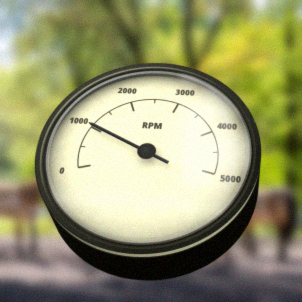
1000 rpm
